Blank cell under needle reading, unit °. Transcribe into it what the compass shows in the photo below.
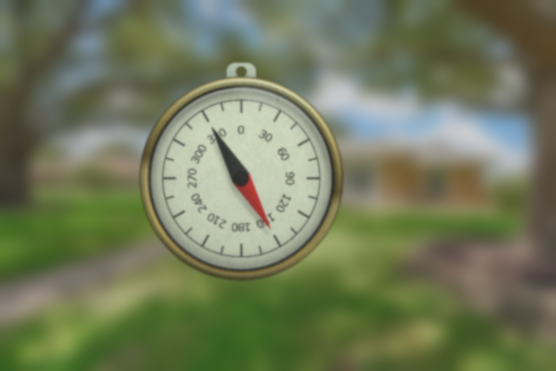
150 °
